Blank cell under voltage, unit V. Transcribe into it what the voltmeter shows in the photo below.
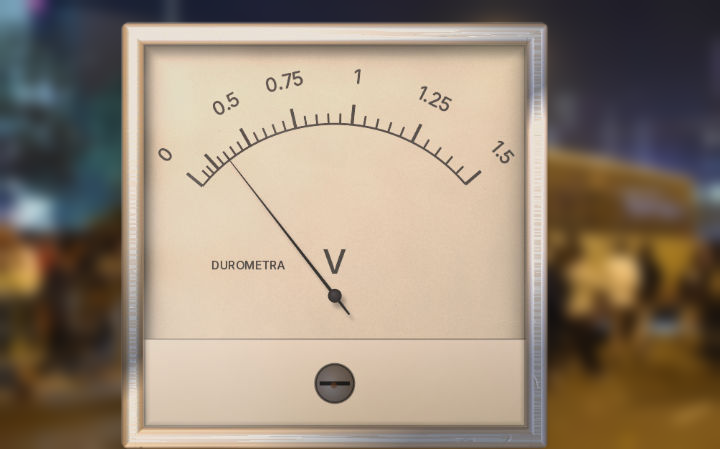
0.35 V
